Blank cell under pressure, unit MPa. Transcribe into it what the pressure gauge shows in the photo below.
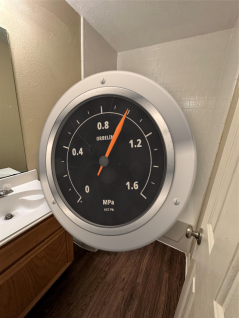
1 MPa
